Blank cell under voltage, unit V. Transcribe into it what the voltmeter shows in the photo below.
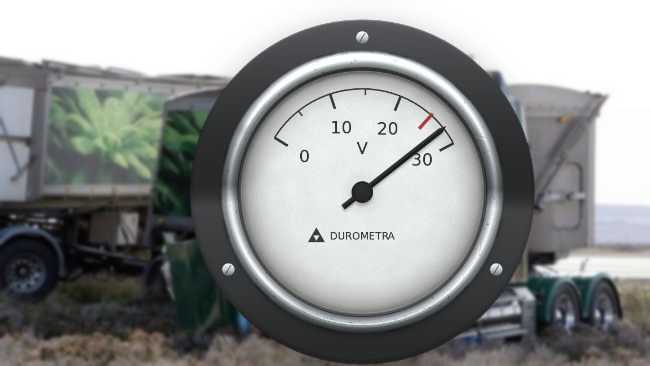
27.5 V
